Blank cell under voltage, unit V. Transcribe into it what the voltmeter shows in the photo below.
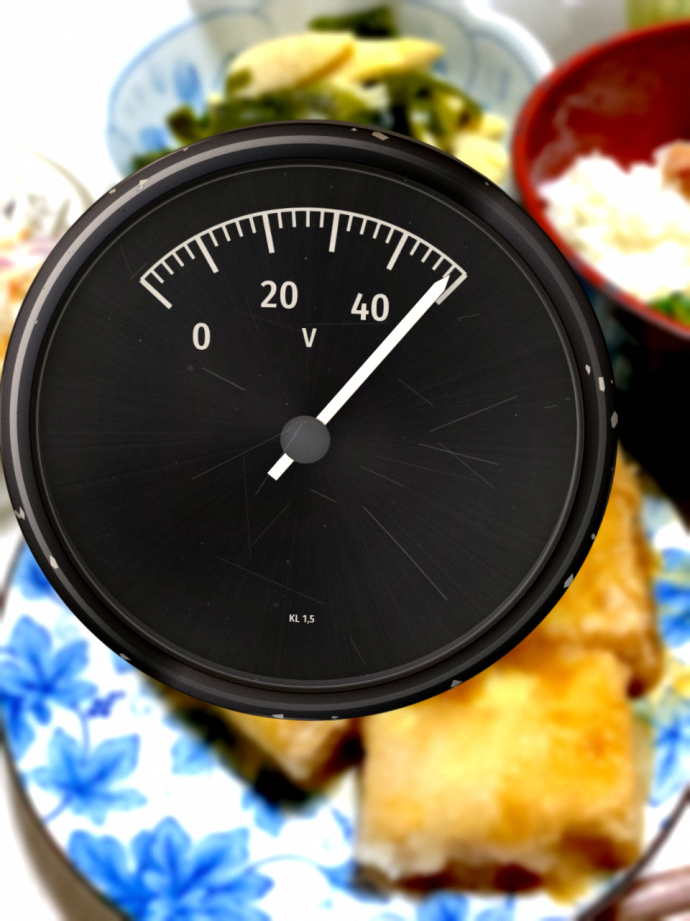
48 V
